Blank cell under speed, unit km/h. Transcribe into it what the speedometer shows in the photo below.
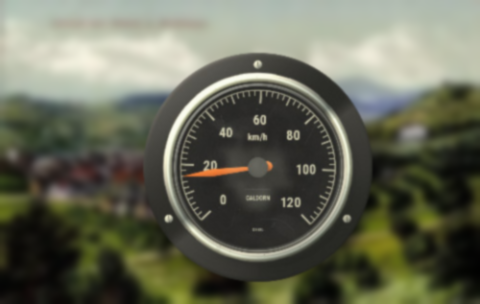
16 km/h
